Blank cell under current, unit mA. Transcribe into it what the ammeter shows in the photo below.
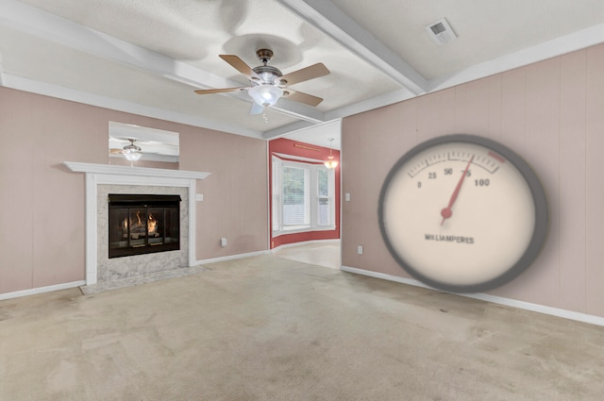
75 mA
